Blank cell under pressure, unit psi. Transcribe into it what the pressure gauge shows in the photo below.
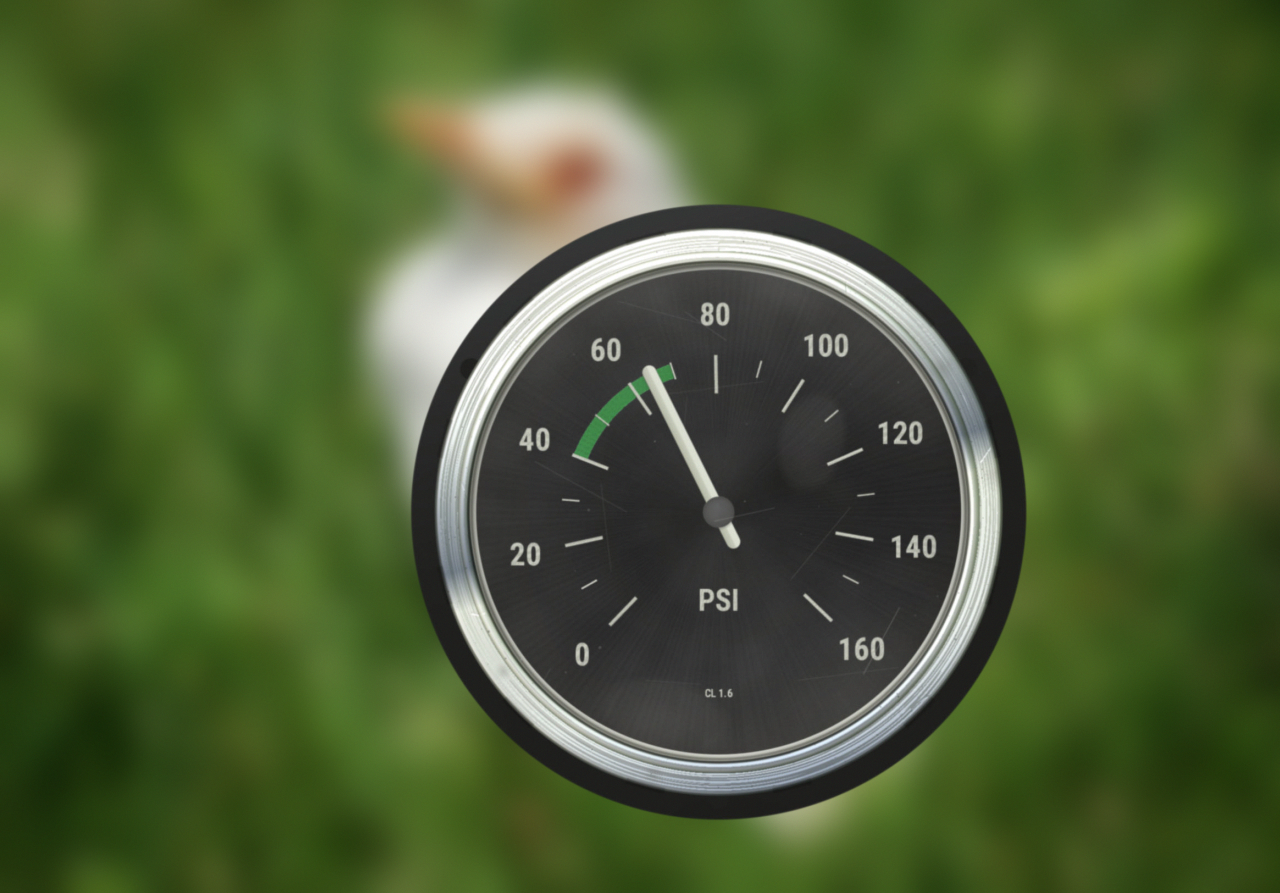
65 psi
